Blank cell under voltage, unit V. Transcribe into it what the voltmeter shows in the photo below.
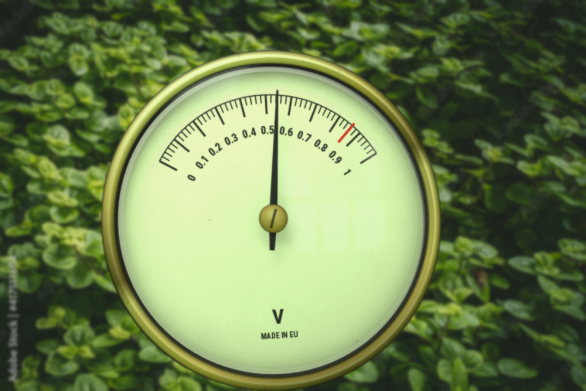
0.54 V
